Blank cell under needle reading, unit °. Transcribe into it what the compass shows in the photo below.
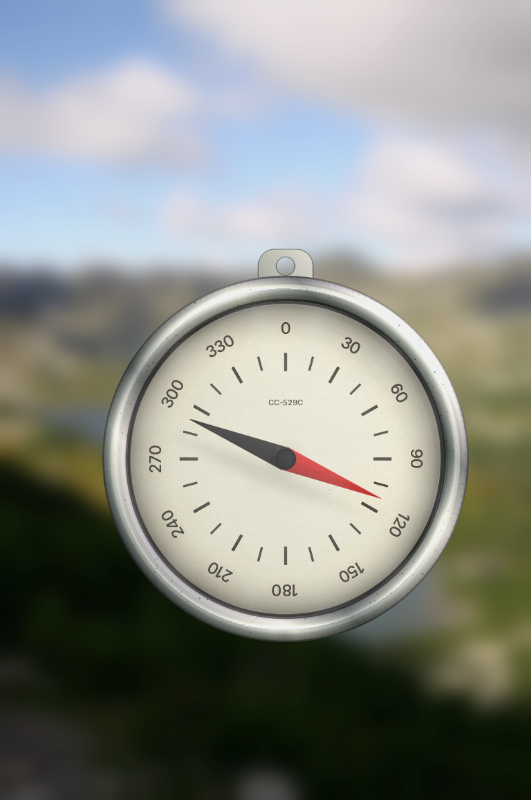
112.5 °
